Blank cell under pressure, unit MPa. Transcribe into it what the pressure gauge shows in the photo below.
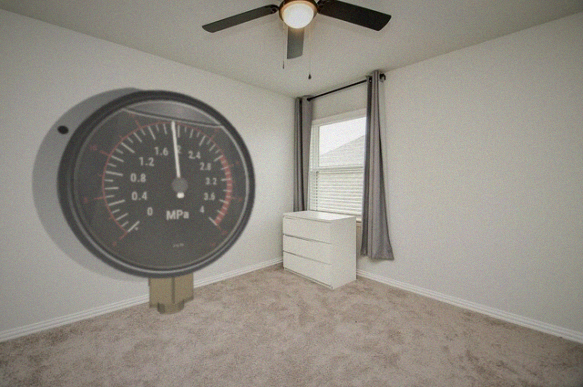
1.9 MPa
